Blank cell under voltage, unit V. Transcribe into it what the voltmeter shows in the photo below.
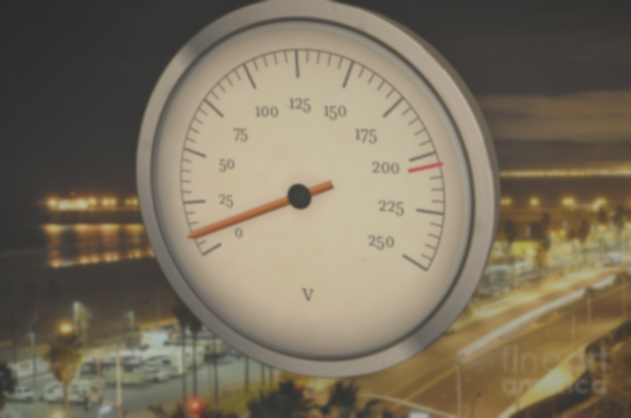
10 V
